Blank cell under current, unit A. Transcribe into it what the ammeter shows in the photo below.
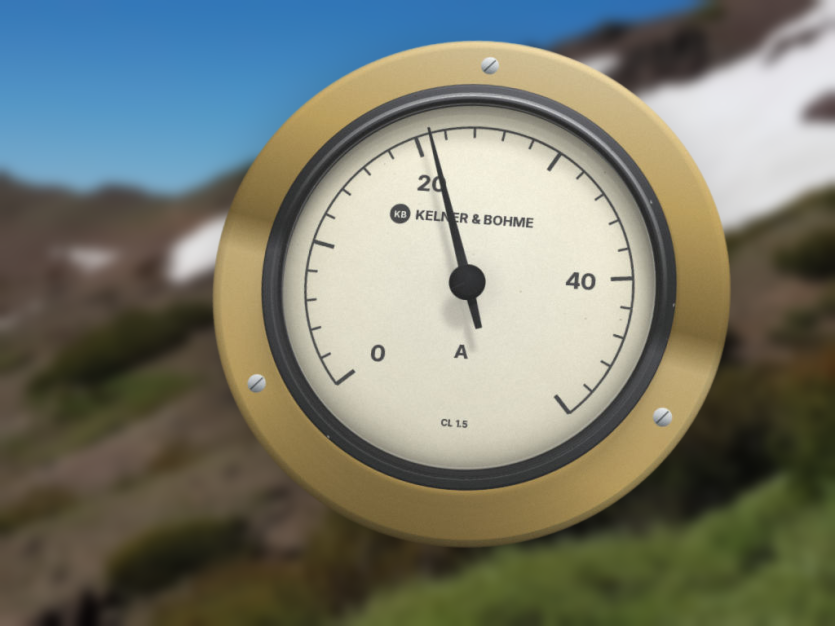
21 A
